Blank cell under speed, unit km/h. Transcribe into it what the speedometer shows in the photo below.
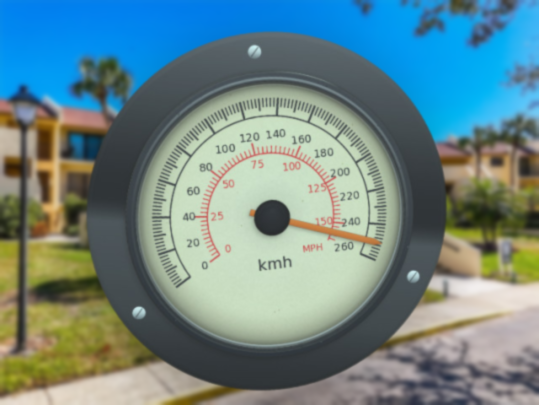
250 km/h
